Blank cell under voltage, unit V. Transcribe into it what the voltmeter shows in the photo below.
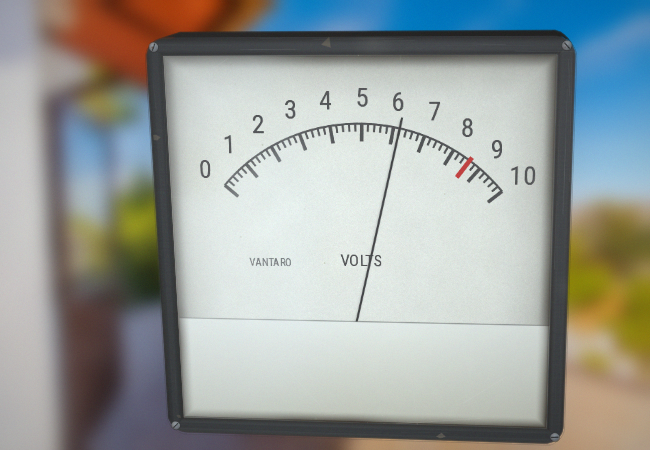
6.2 V
